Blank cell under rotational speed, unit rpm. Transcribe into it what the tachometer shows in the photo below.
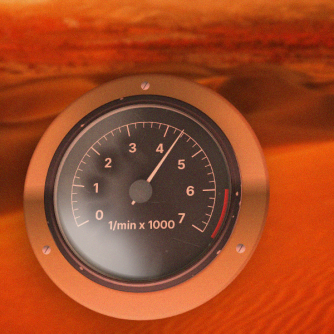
4400 rpm
